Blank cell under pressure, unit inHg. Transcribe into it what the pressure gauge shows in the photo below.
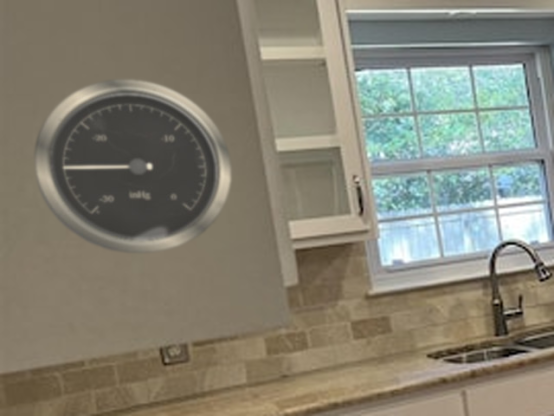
-25 inHg
